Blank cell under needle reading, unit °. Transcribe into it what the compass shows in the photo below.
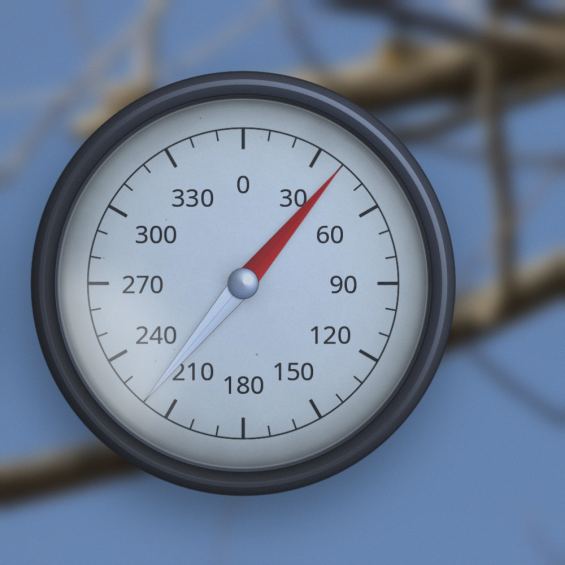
40 °
